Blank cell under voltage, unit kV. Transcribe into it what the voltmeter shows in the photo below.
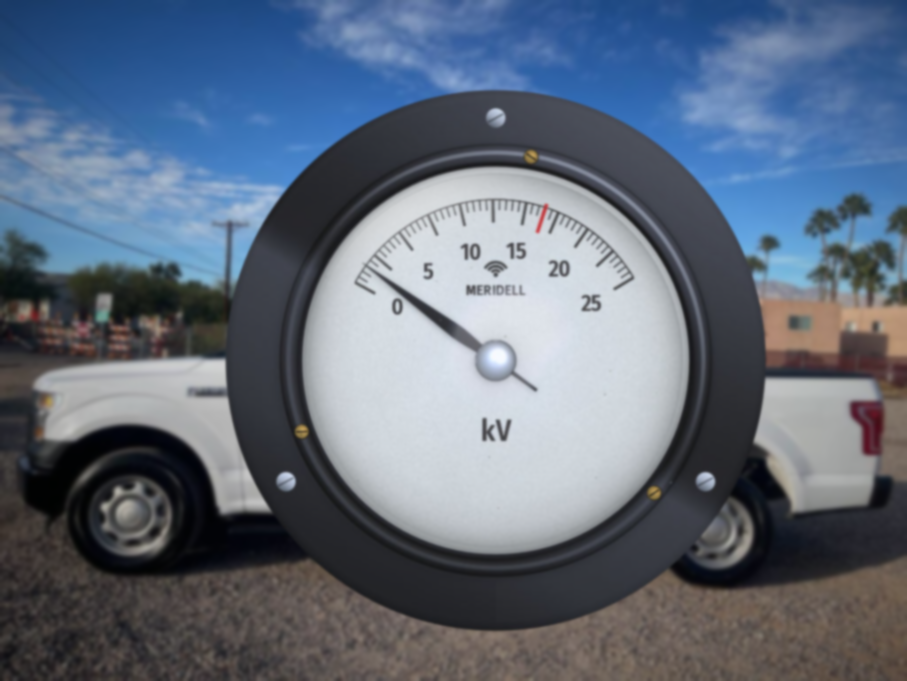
1.5 kV
